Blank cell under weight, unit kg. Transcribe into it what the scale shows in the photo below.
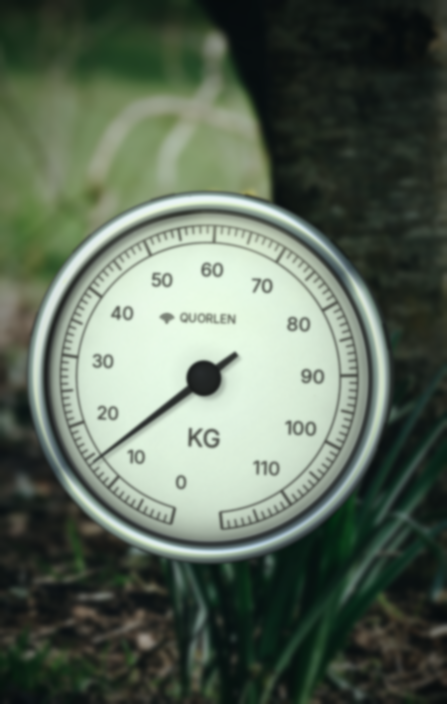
14 kg
